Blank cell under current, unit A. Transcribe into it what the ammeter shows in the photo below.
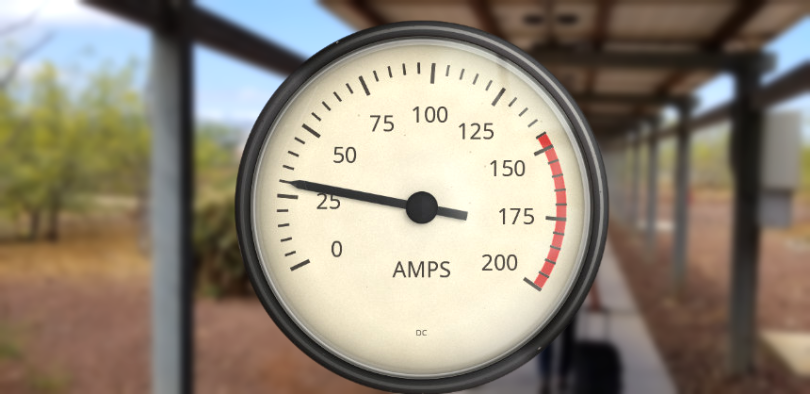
30 A
